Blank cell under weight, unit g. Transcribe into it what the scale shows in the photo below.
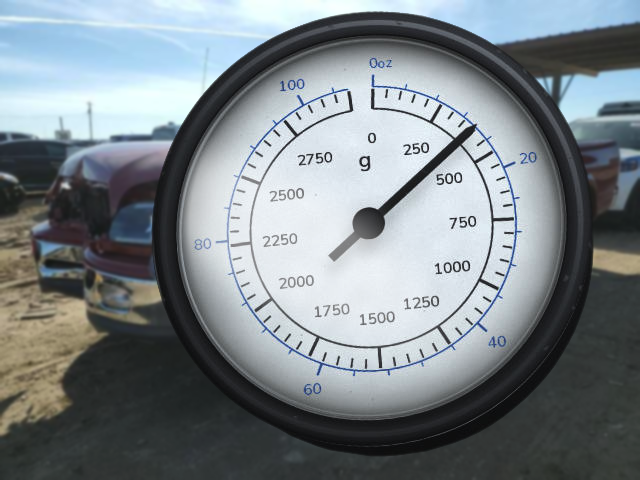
400 g
